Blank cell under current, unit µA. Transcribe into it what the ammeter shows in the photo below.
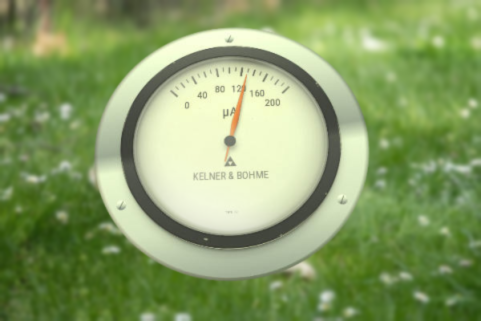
130 µA
